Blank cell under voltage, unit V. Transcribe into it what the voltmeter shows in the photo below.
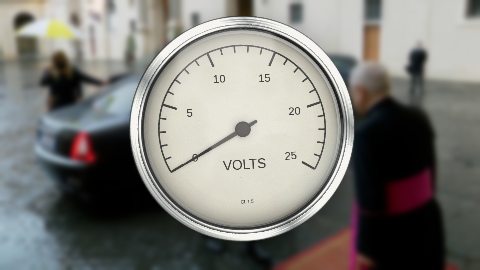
0 V
